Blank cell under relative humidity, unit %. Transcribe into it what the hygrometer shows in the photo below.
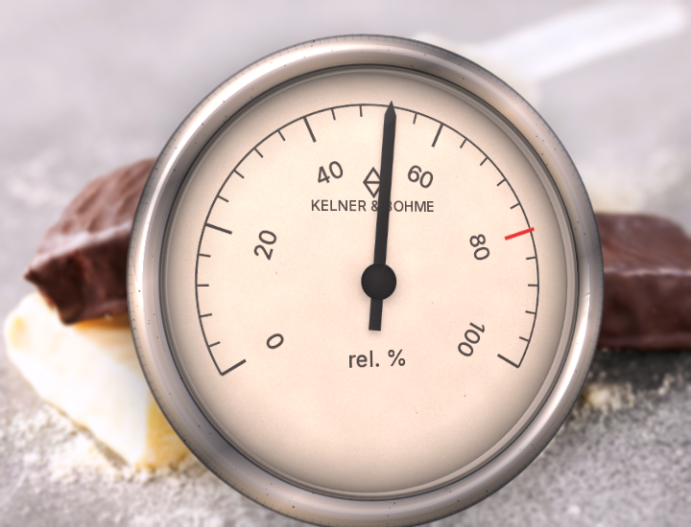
52 %
